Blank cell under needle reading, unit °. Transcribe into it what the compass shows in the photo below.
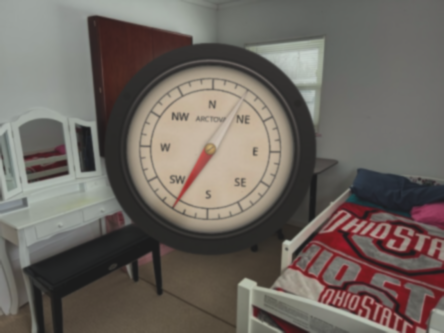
210 °
